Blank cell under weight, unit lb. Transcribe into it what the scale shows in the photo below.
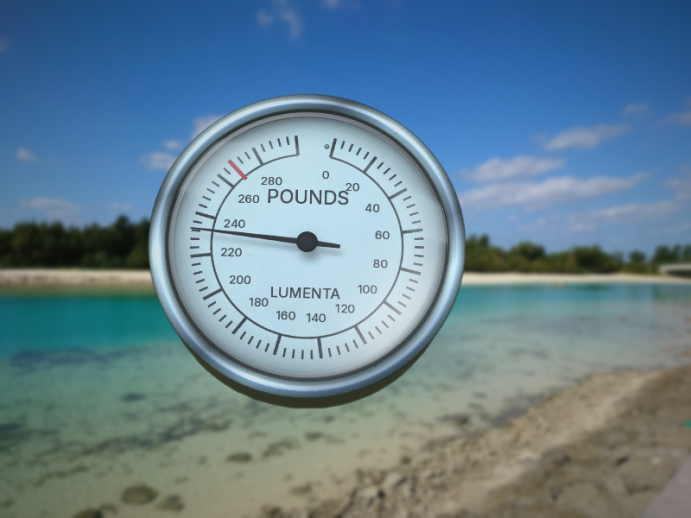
232 lb
